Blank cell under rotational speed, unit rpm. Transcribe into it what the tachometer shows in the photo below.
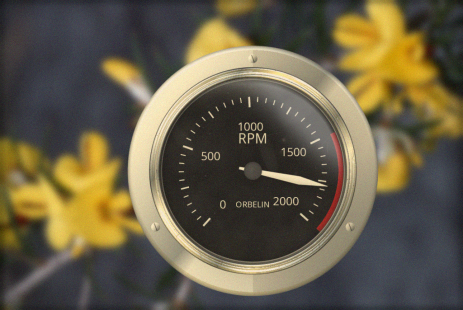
1775 rpm
